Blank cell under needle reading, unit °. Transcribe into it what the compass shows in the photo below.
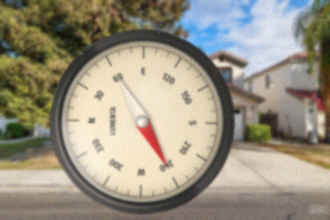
240 °
